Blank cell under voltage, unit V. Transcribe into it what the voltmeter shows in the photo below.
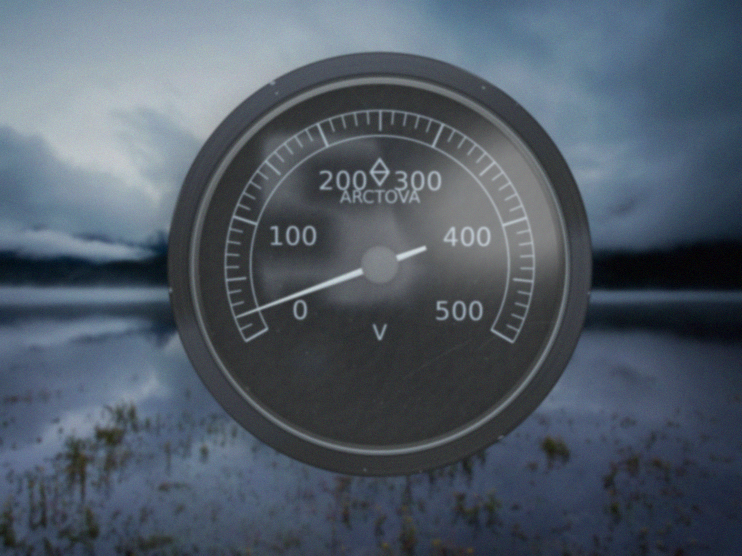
20 V
